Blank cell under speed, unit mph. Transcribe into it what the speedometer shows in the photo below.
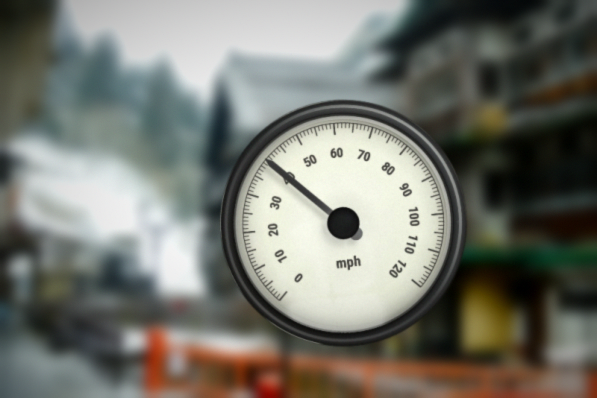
40 mph
